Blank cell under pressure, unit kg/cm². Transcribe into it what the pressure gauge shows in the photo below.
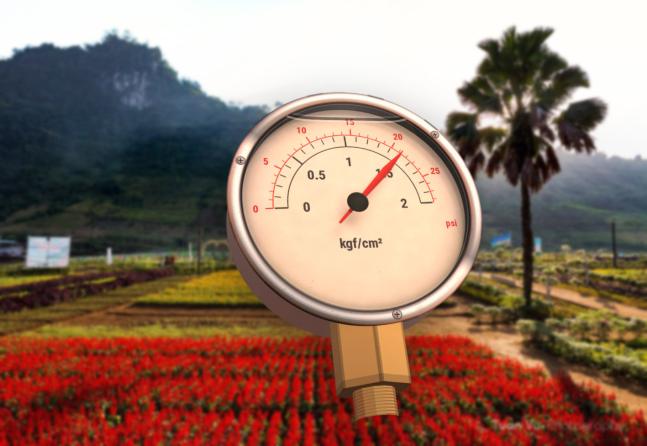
1.5 kg/cm²
